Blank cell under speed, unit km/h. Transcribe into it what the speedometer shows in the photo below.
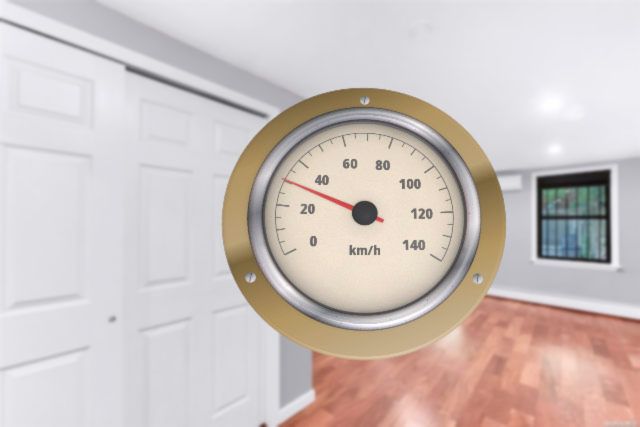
30 km/h
